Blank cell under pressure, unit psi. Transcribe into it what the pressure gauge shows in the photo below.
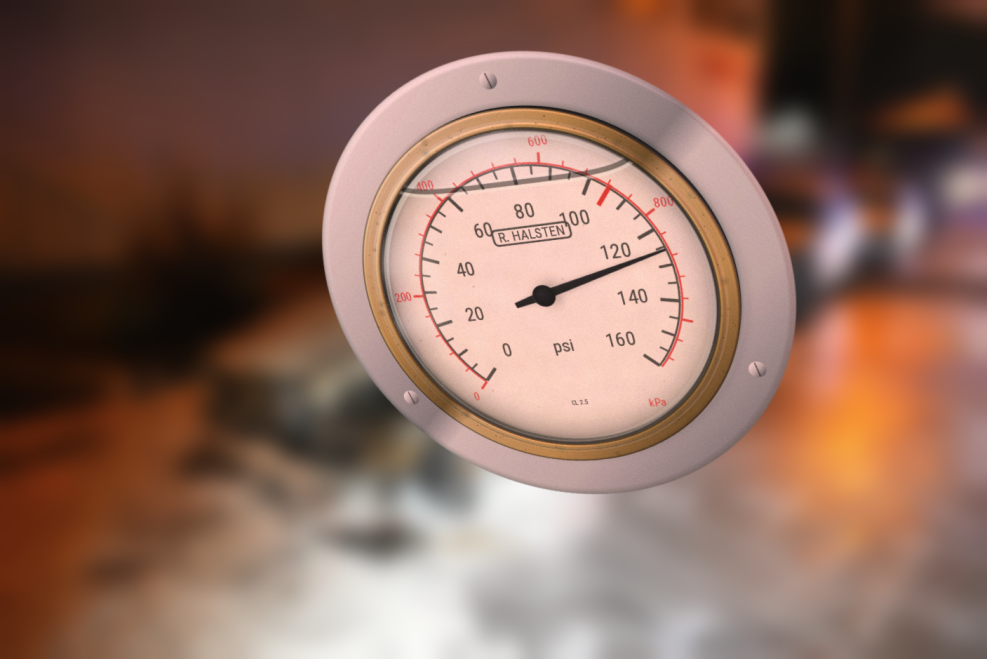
125 psi
